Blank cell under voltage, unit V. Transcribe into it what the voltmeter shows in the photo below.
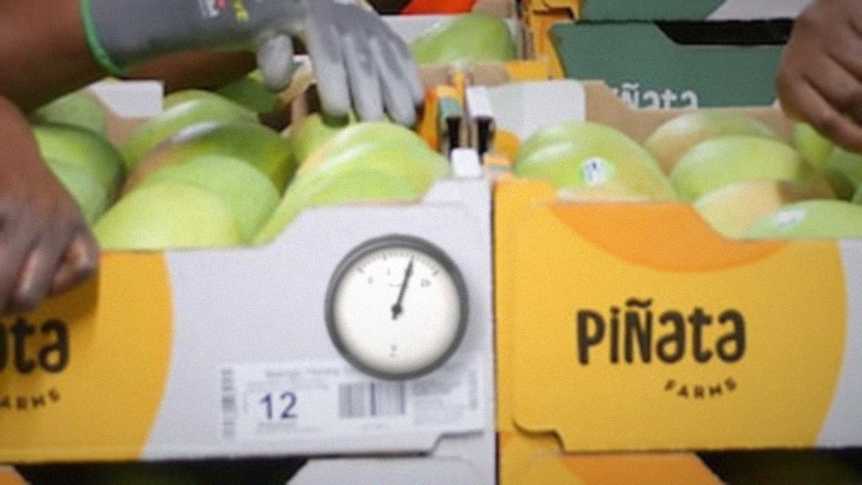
10 V
